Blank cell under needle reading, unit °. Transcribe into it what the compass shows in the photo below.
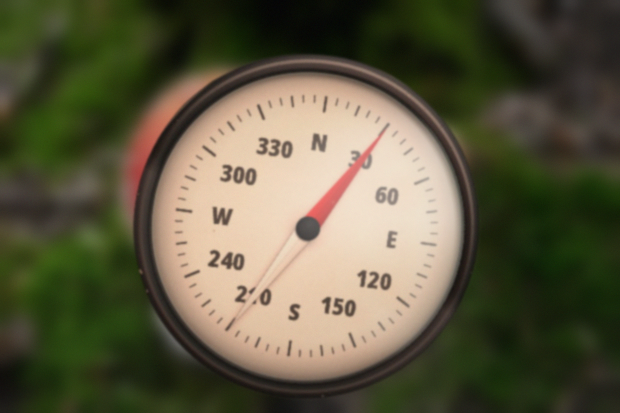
30 °
